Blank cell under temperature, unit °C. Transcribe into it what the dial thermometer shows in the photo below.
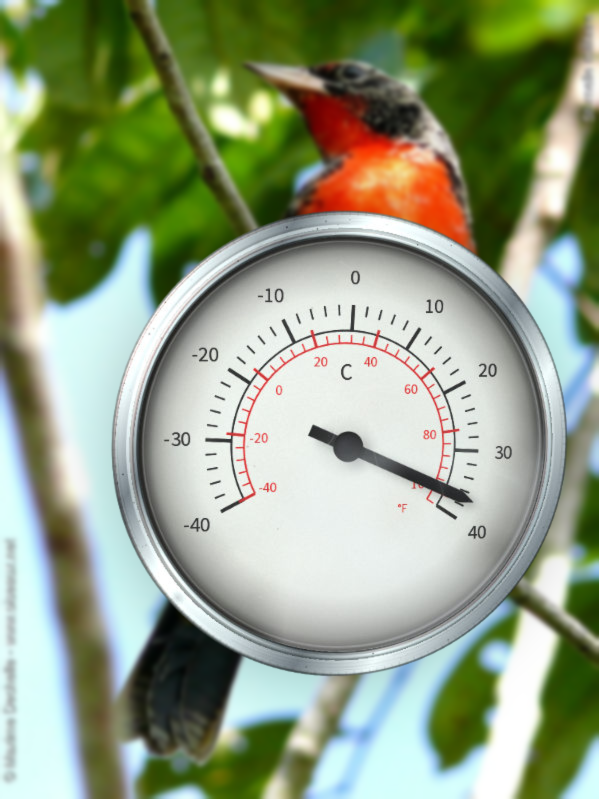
37 °C
